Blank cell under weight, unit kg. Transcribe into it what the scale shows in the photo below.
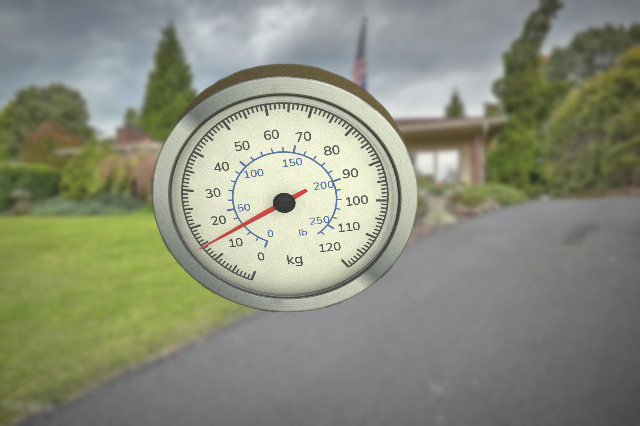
15 kg
